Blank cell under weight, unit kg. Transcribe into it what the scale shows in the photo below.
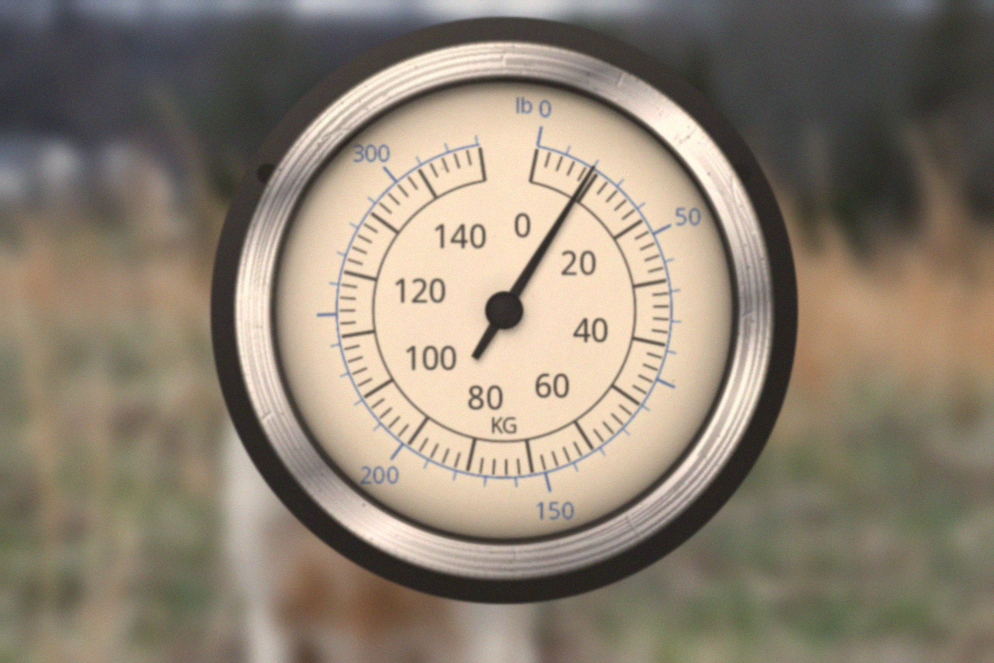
9 kg
